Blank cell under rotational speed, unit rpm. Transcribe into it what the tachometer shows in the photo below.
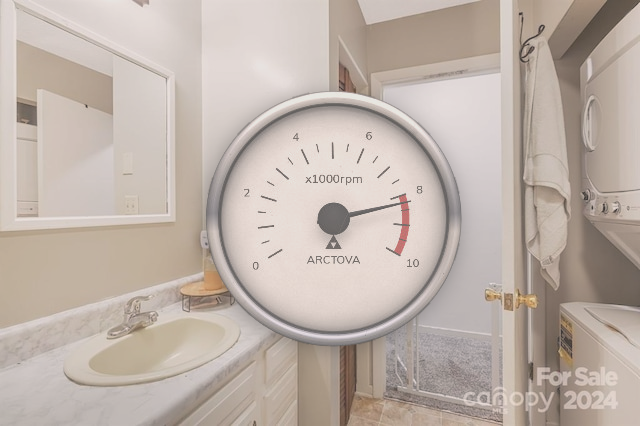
8250 rpm
